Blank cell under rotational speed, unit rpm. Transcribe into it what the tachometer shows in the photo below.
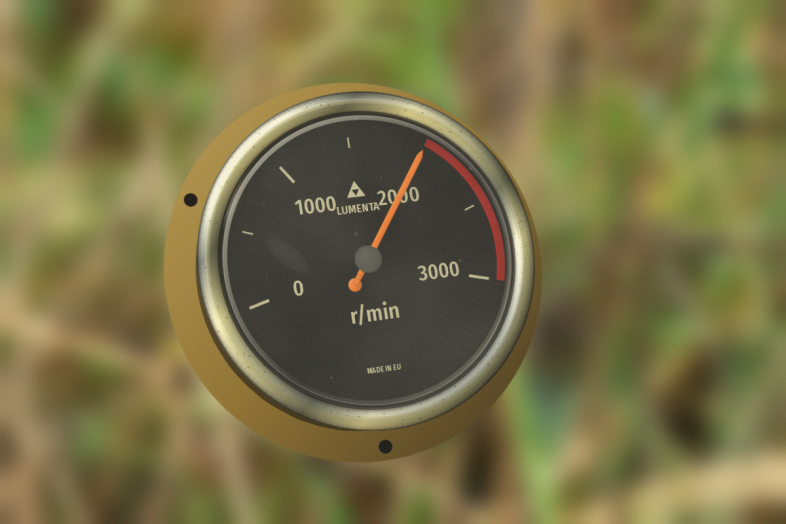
2000 rpm
